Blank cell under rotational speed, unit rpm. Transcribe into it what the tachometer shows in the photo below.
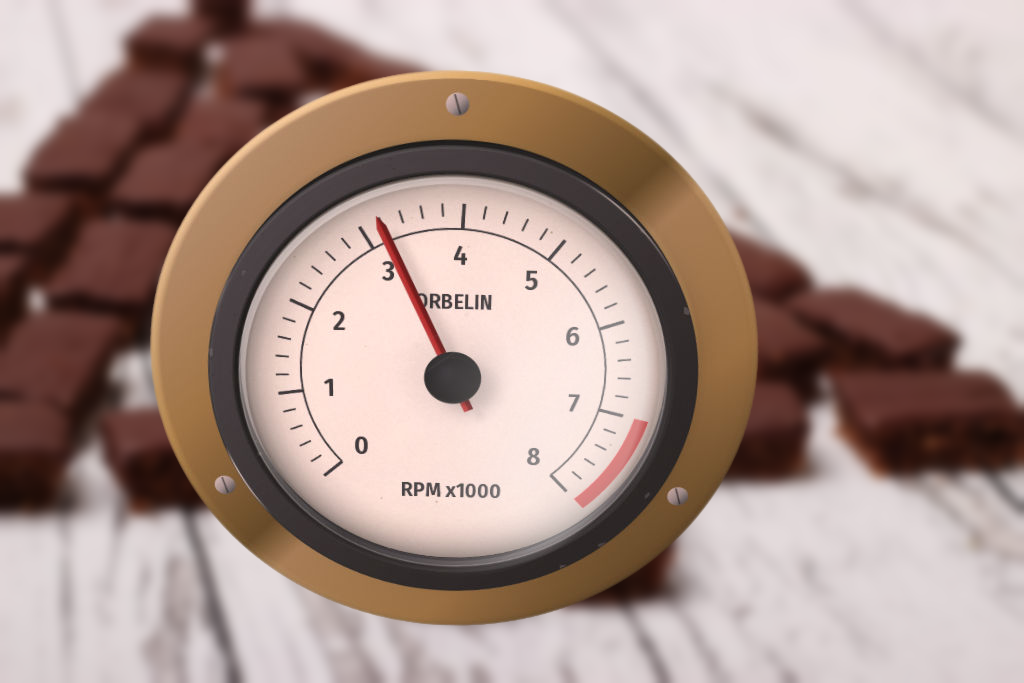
3200 rpm
